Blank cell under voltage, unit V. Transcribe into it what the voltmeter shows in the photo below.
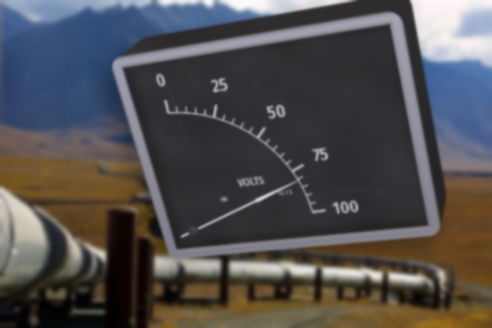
80 V
